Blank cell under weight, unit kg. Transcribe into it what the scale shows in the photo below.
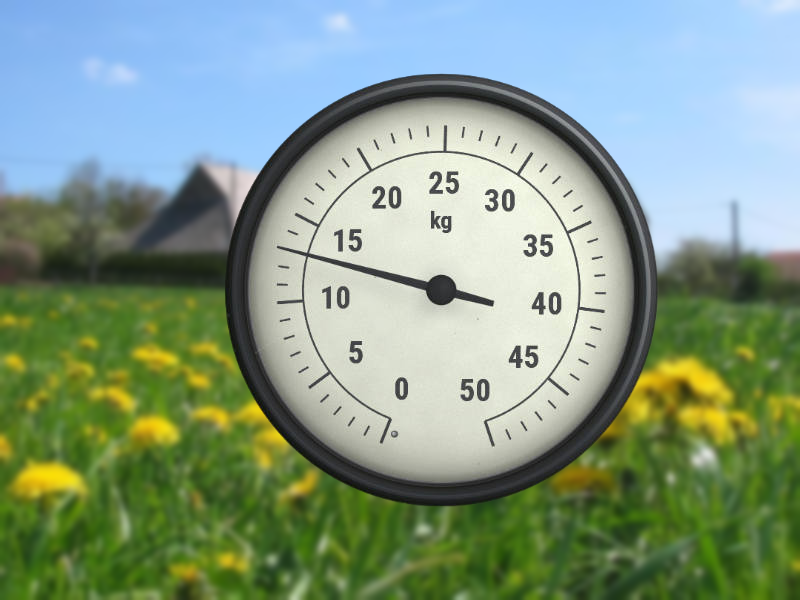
13 kg
